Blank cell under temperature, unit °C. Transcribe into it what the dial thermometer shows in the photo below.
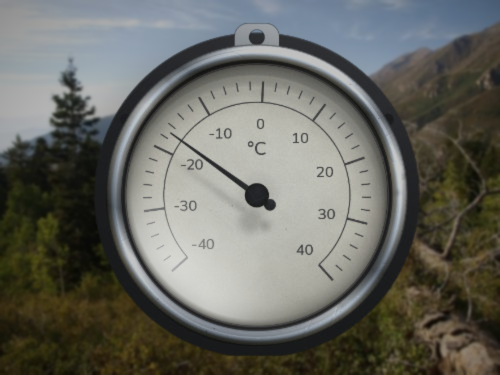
-17 °C
